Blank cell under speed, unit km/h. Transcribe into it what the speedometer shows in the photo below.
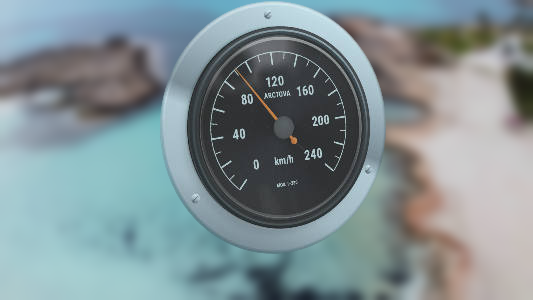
90 km/h
